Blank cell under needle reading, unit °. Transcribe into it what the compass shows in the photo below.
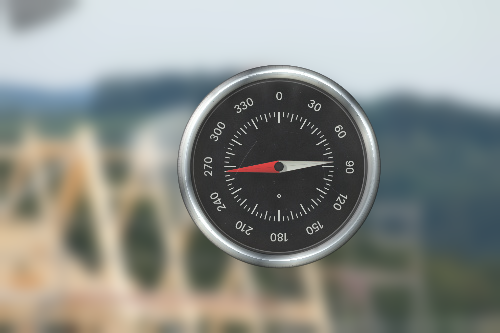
265 °
